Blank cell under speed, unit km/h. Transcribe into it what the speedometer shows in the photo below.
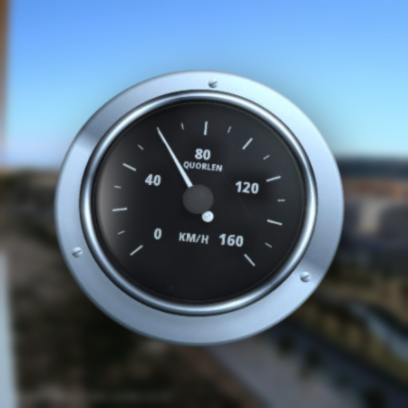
60 km/h
